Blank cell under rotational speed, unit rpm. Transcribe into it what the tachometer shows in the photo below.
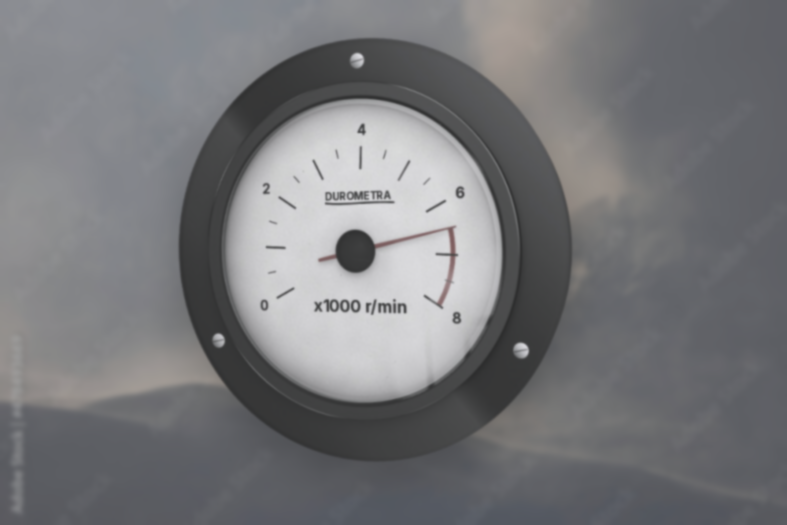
6500 rpm
